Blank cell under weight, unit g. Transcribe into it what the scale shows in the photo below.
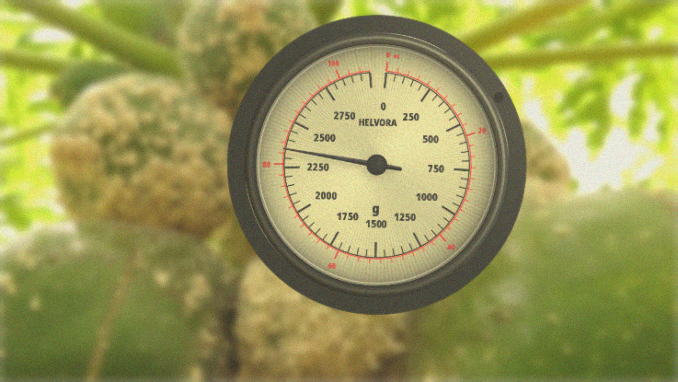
2350 g
